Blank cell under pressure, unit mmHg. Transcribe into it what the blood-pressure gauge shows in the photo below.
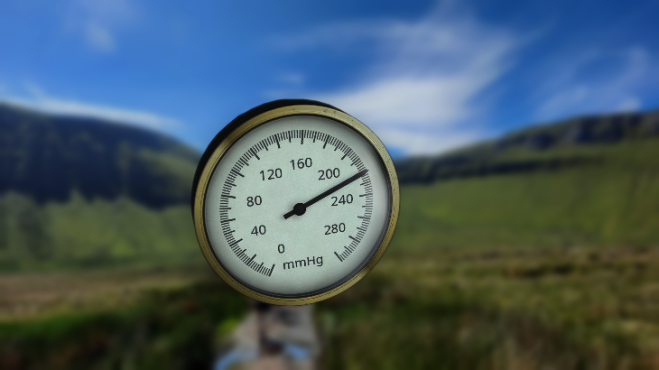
220 mmHg
